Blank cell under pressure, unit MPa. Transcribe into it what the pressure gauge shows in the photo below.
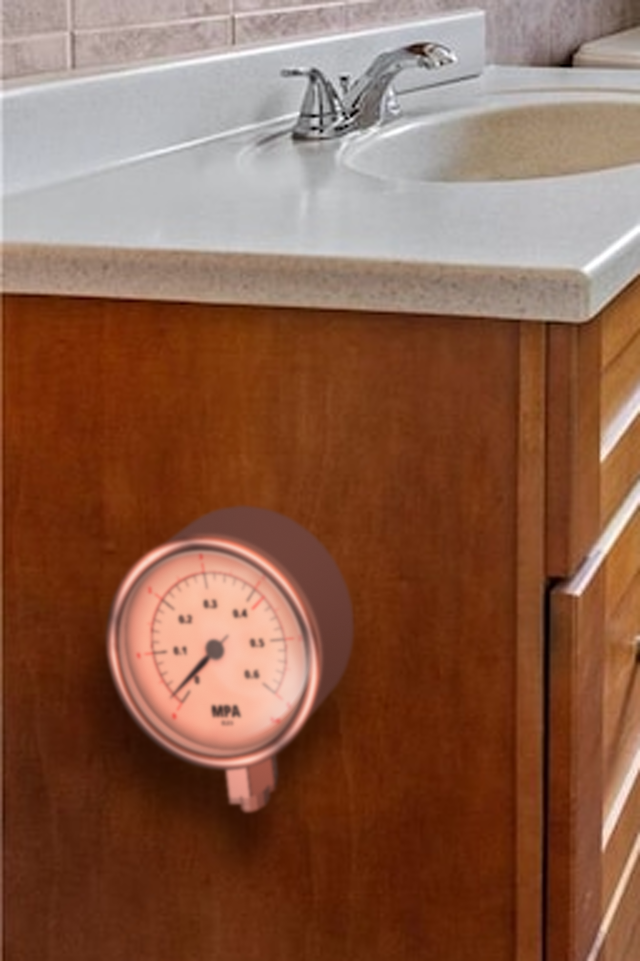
0.02 MPa
